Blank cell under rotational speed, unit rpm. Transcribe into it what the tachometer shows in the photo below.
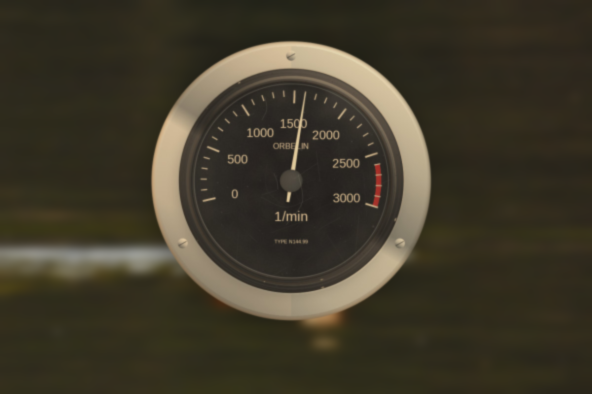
1600 rpm
